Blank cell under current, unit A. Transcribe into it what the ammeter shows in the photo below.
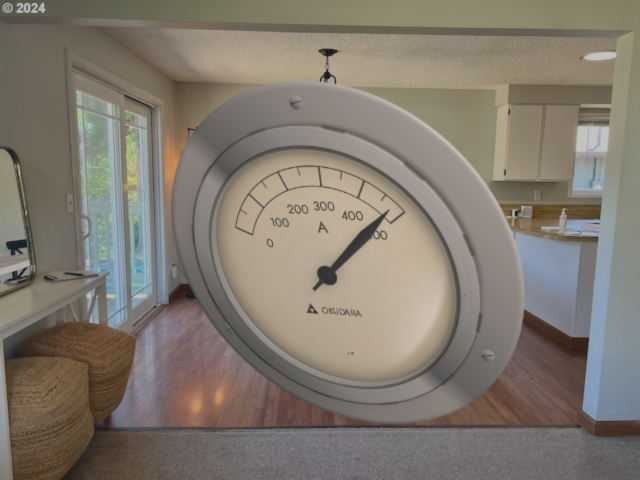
475 A
